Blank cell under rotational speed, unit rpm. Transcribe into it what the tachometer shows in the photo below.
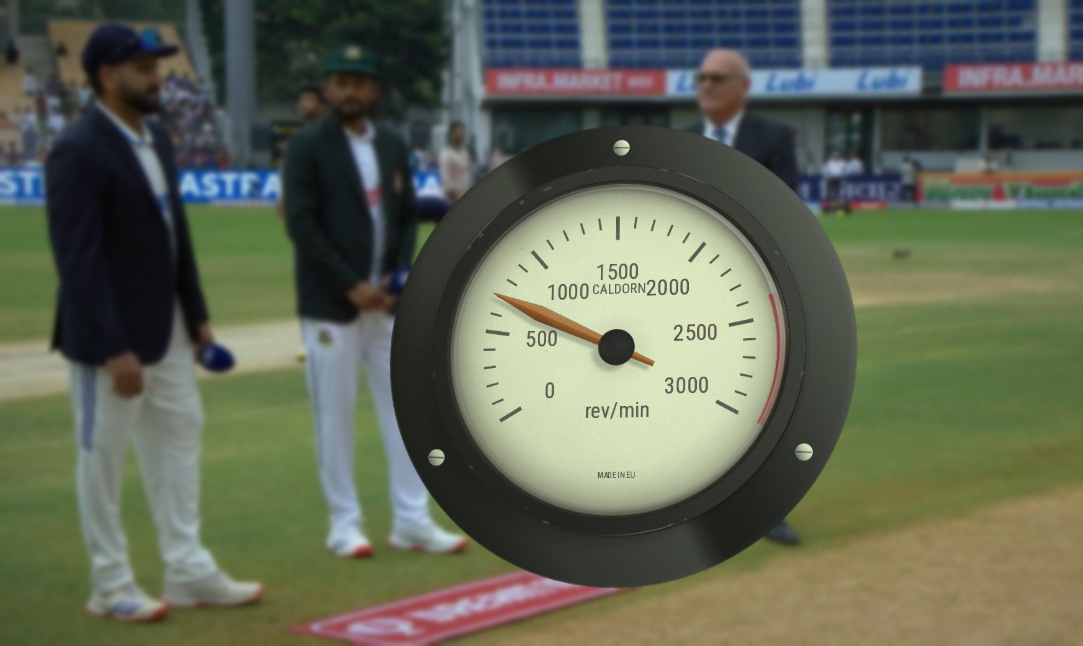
700 rpm
